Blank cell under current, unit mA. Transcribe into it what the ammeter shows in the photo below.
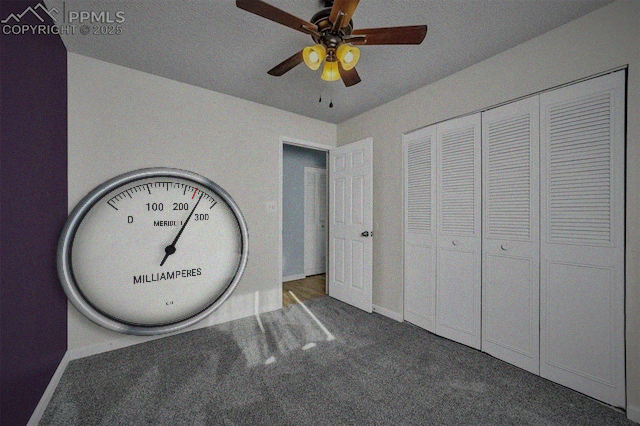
250 mA
